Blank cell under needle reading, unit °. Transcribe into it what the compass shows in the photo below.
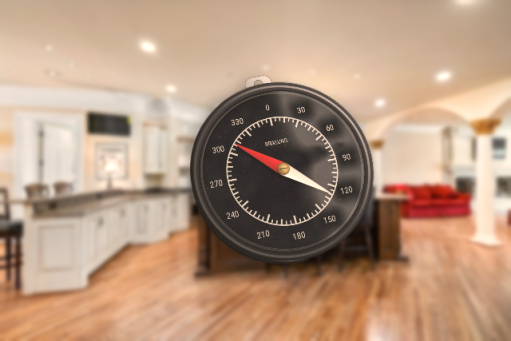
310 °
